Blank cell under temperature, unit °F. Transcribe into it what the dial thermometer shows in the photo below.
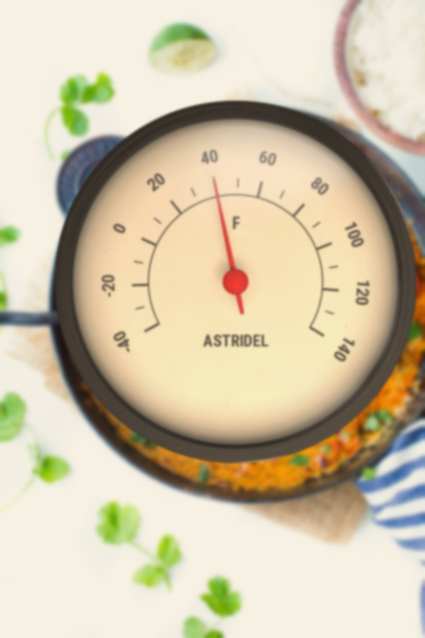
40 °F
